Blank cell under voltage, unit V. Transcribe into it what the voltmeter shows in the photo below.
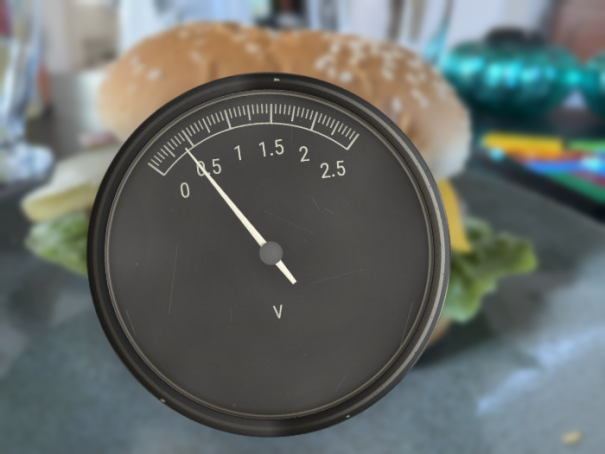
0.4 V
